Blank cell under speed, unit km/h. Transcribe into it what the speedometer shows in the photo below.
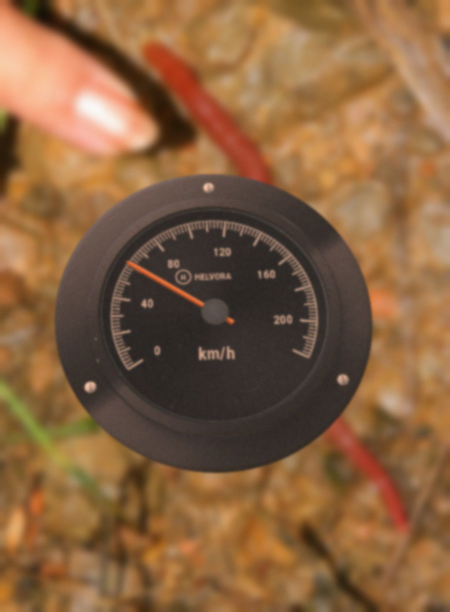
60 km/h
